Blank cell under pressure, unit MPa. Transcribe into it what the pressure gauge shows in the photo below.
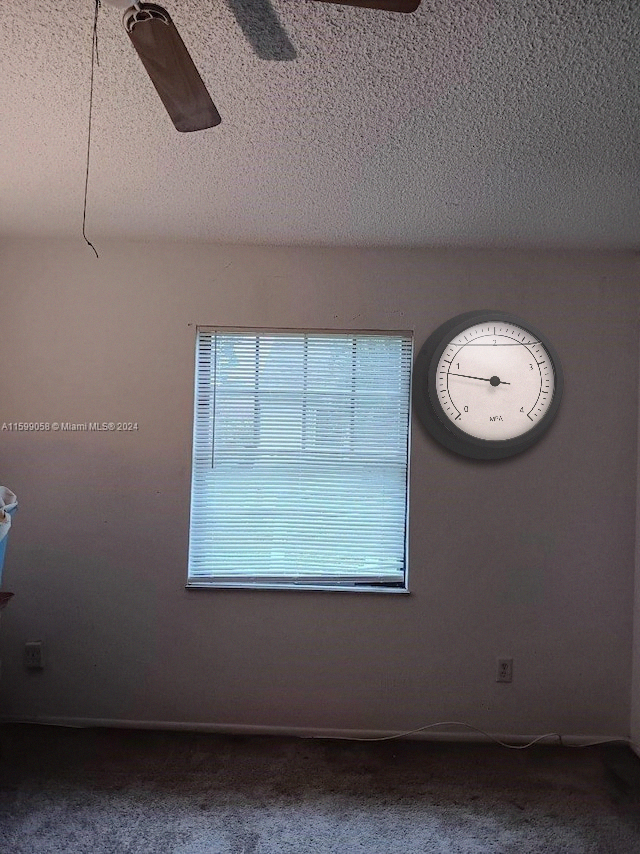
0.8 MPa
